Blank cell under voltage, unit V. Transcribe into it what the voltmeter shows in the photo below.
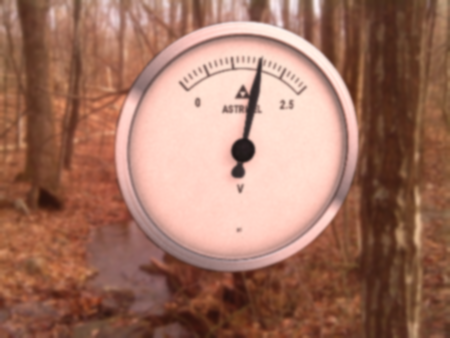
1.5 V
